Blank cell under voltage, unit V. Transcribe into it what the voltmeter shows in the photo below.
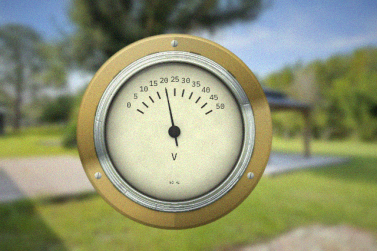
20 V
